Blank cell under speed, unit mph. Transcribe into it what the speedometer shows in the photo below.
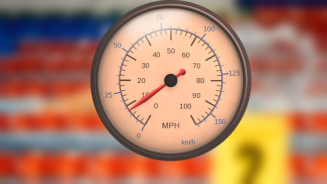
8 mph
